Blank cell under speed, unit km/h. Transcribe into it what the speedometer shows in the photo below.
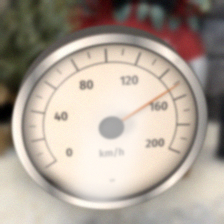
150 km/h
